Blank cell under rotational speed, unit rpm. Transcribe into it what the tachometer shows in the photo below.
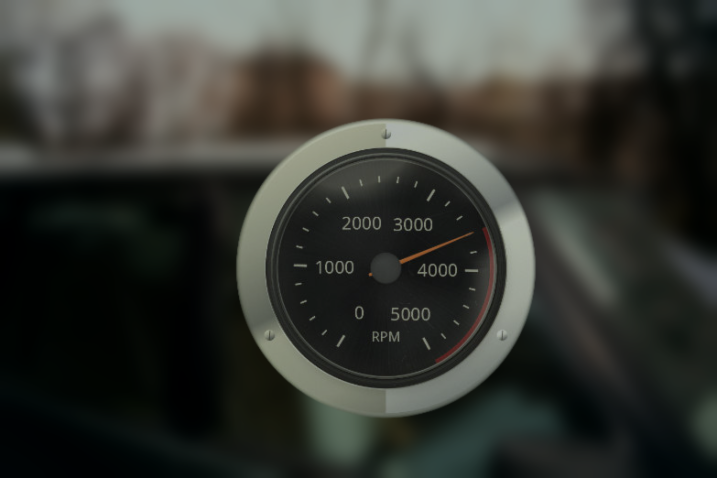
3600 rpm
